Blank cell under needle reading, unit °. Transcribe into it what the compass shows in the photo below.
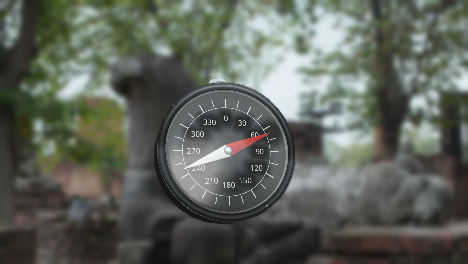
67.5 °
